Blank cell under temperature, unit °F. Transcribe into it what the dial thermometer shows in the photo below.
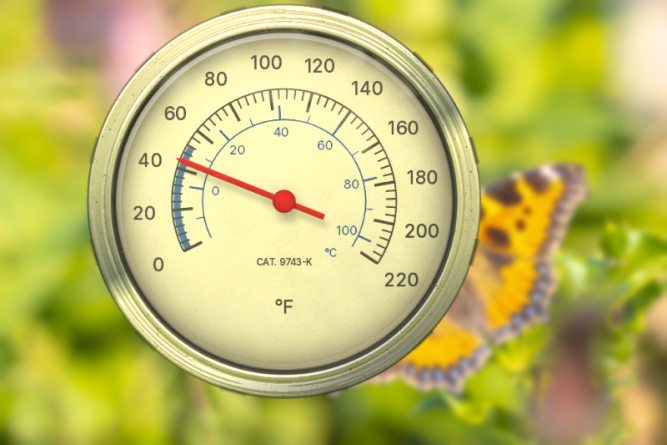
44 °F
